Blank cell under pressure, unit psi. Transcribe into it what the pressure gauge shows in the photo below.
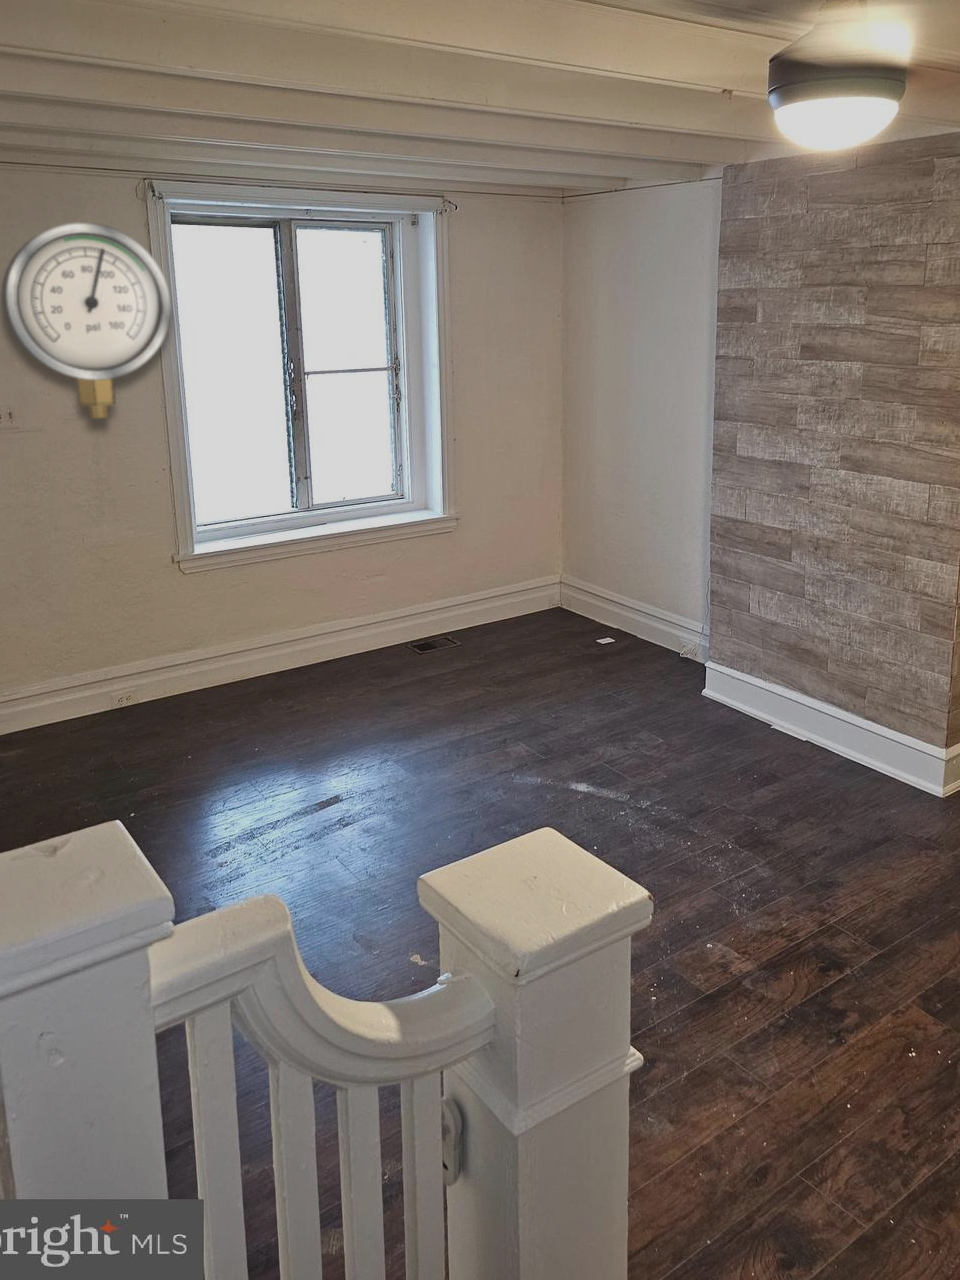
90 psi
